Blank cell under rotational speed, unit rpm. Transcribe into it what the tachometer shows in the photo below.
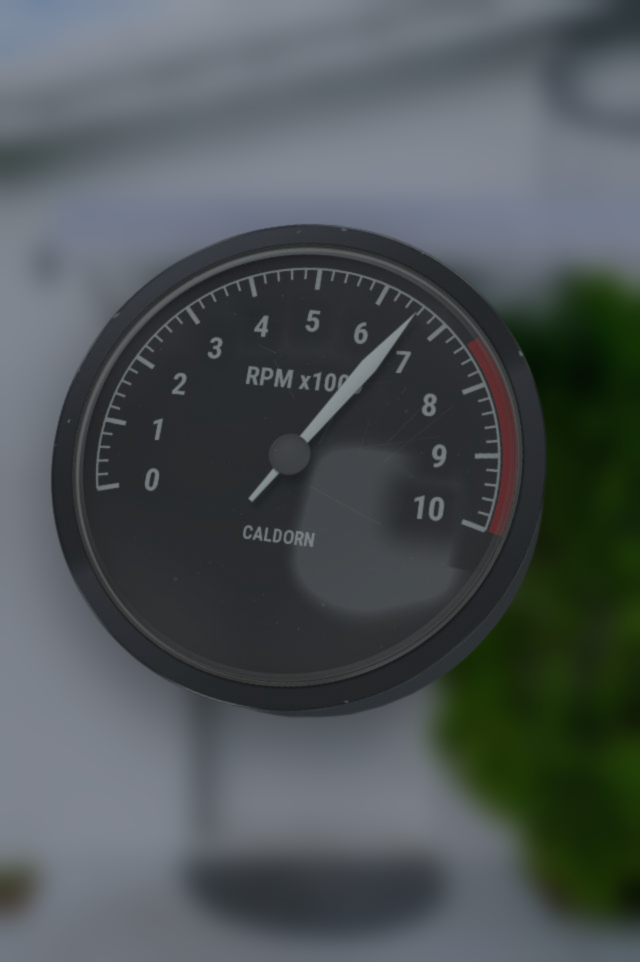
6600 rpm
